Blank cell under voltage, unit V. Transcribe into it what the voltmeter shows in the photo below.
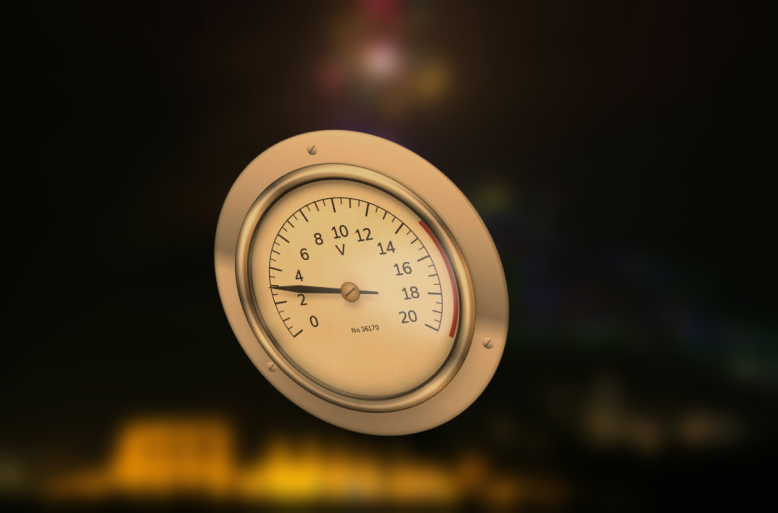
3 V
